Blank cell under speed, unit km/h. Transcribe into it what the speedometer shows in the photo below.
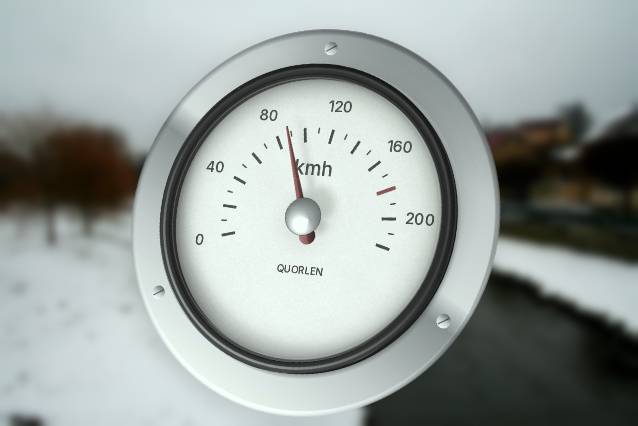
90 km/h
